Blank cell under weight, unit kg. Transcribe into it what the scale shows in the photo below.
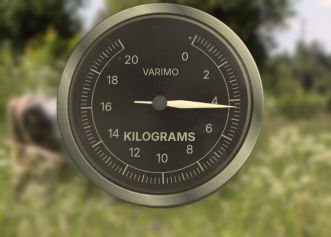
4.4 kg
